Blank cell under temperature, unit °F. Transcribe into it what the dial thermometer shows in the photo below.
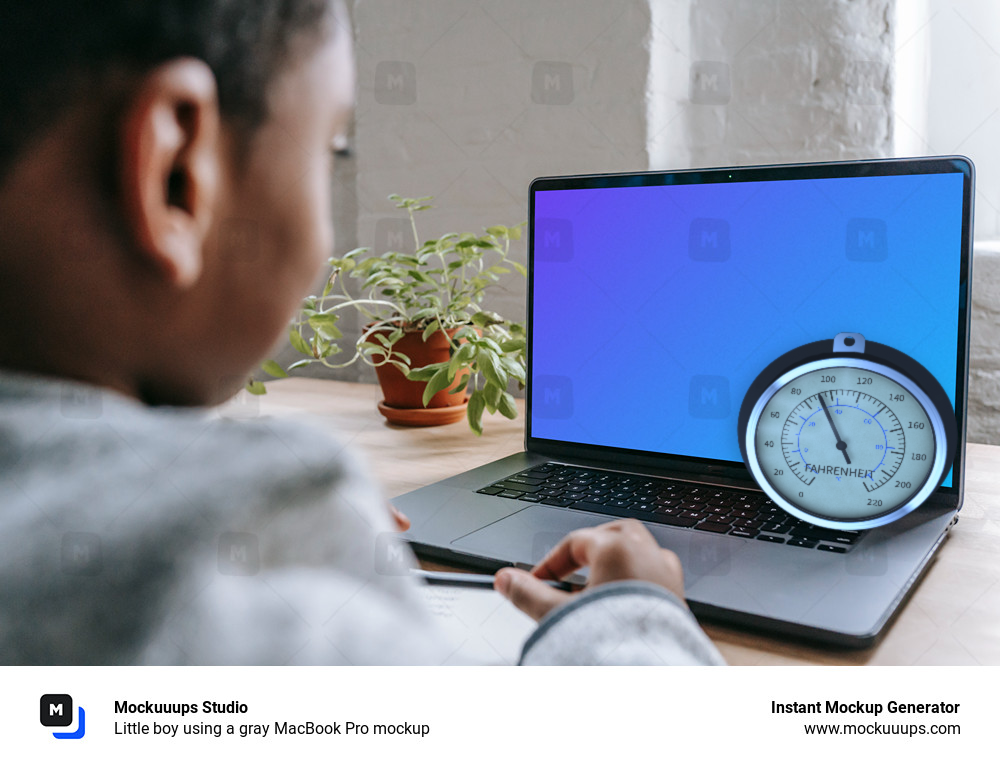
92 °F
